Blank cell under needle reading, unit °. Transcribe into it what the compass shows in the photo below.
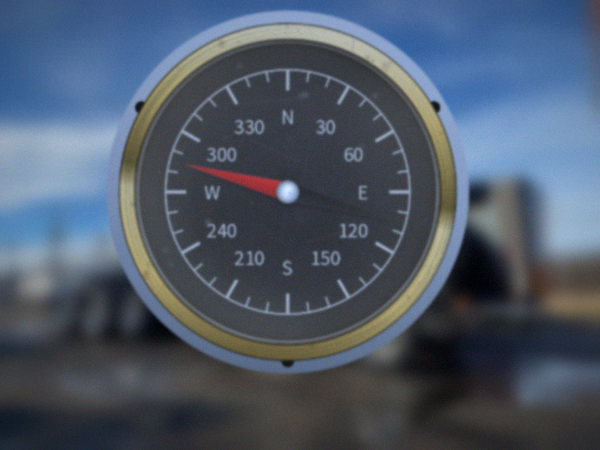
285 °
